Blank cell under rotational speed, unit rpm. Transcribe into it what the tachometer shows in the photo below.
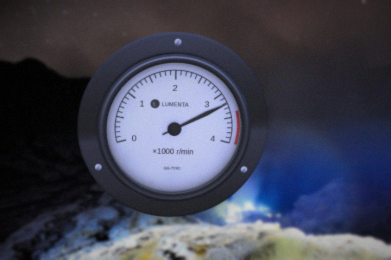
3200 rpm
